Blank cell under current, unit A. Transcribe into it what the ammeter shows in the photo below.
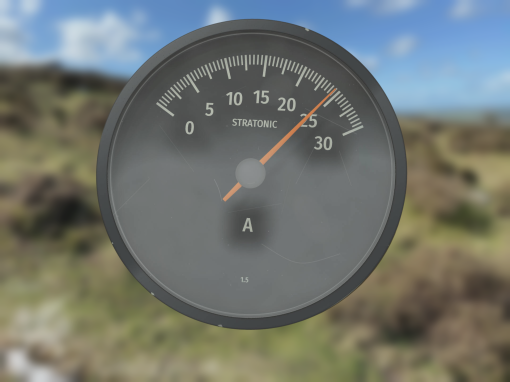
24.5 A
